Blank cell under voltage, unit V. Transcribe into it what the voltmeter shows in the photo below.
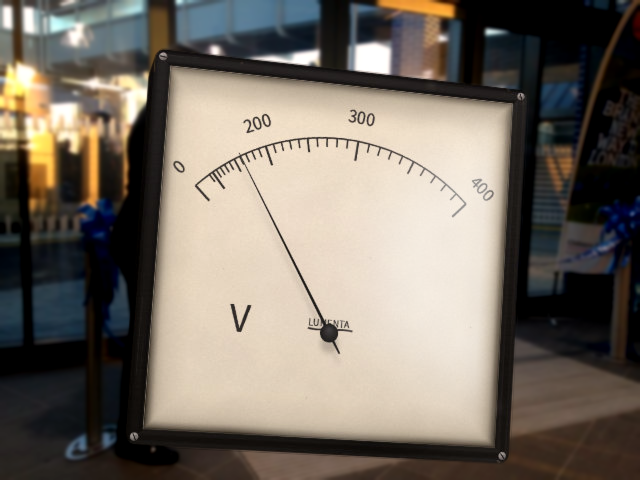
160 V
